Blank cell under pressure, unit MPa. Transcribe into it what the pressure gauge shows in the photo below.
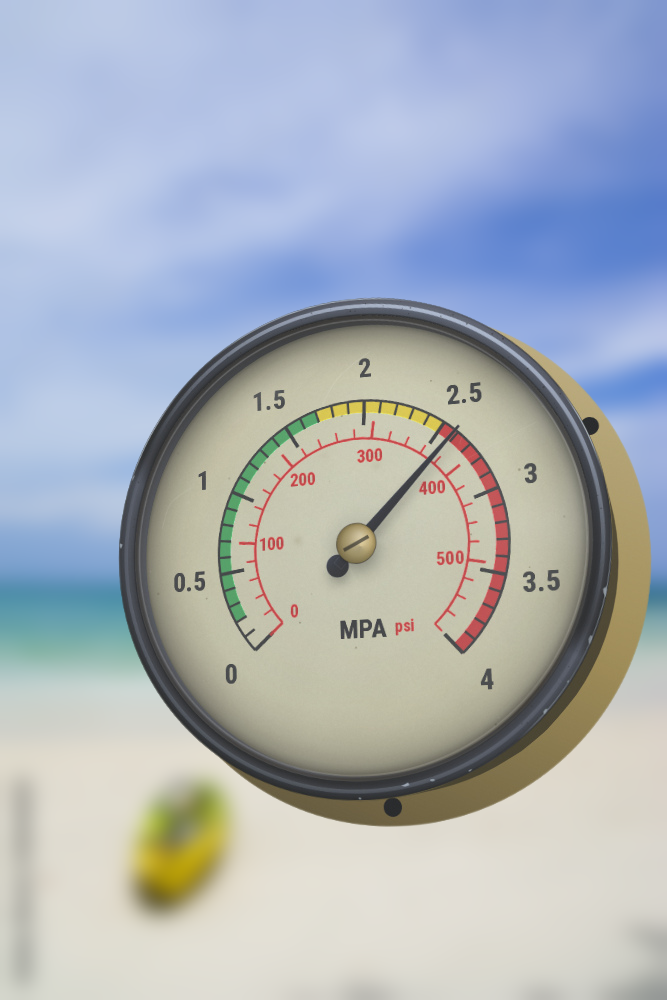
2.6 MPa
